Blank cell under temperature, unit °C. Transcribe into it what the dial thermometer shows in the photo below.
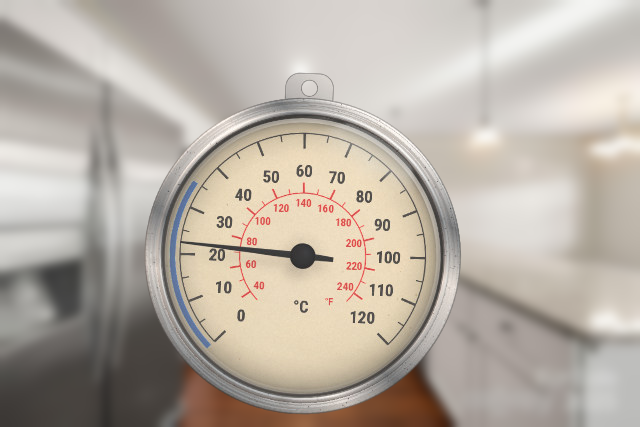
22.5 °C
